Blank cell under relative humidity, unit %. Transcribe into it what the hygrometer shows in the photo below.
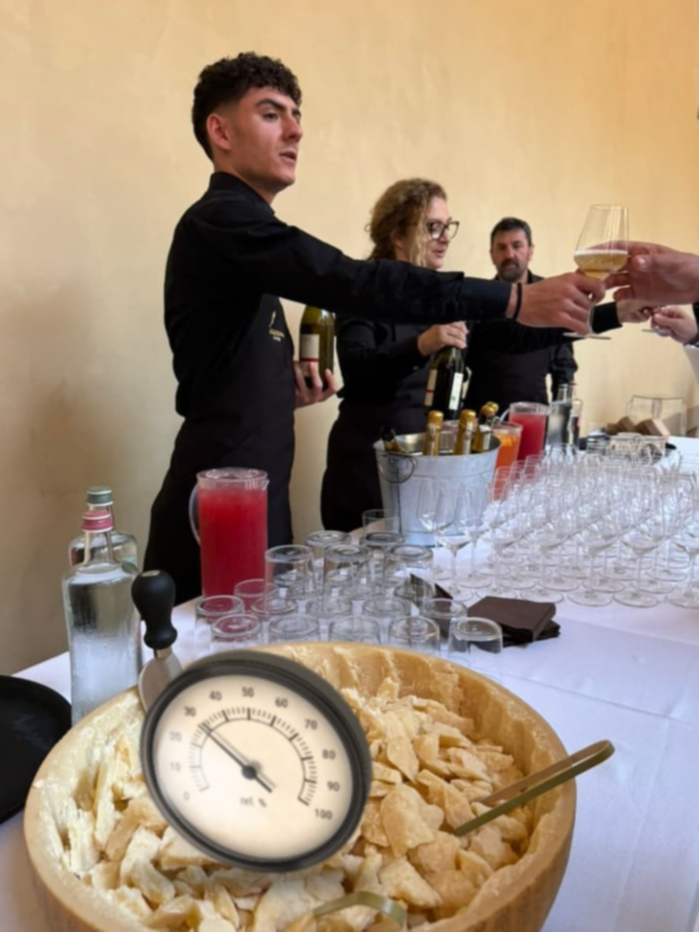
30 %
